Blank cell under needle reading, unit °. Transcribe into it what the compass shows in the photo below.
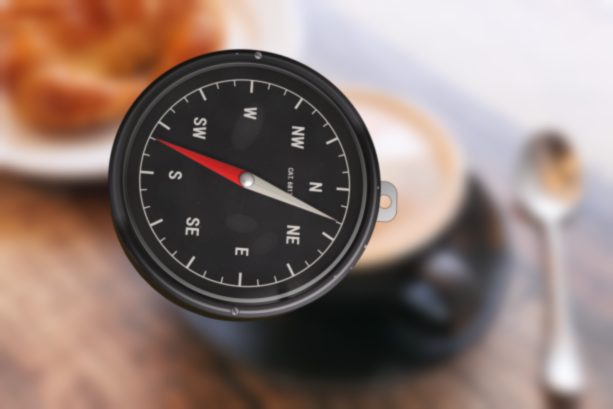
200 °
